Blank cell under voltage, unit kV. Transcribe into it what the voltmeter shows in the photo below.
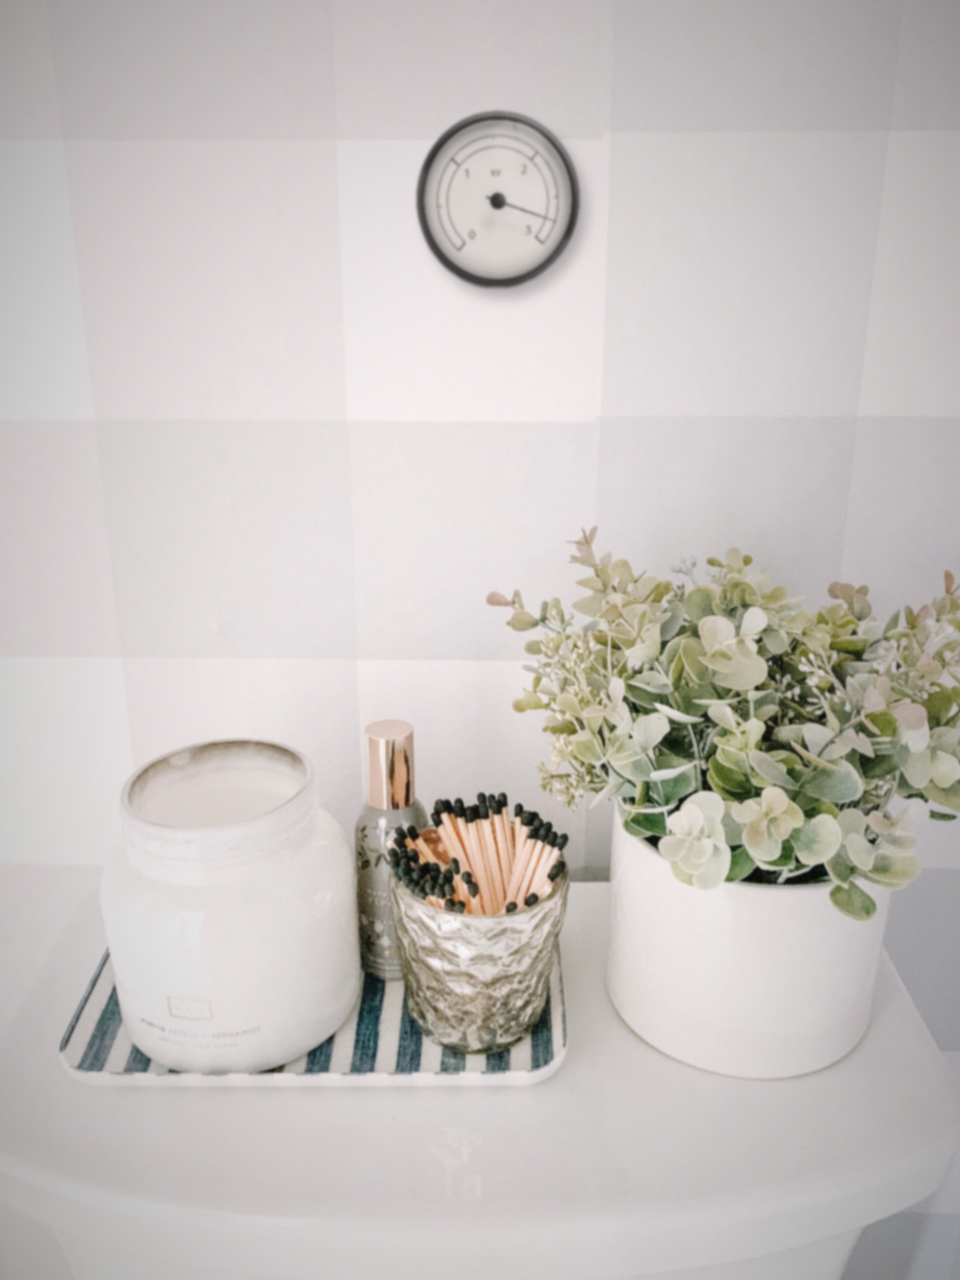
2.75 kV
